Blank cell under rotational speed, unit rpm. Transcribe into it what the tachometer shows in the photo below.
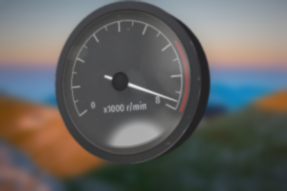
7750 rpm
